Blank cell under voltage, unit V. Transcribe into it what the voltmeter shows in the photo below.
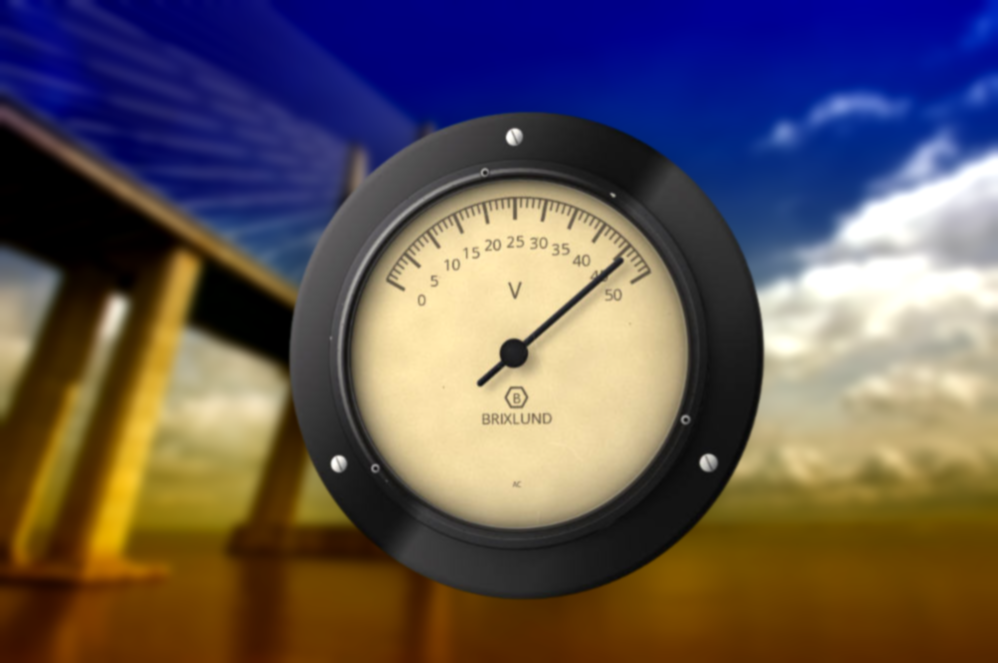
46 V
